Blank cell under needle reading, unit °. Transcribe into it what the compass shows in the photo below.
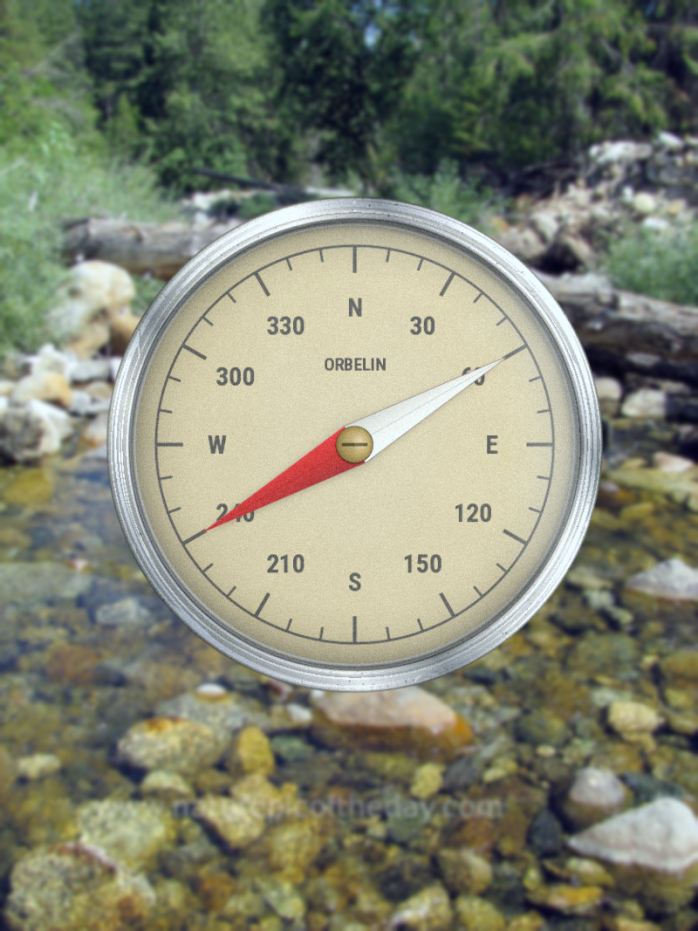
240 °
